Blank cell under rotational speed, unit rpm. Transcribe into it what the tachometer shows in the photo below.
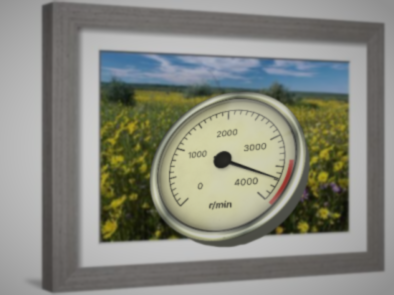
3700 rpm
